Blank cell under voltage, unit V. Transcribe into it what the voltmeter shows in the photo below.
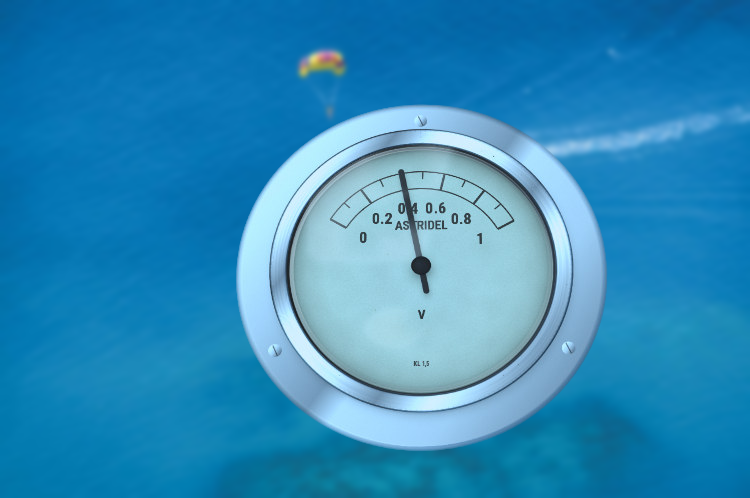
0.4 V
